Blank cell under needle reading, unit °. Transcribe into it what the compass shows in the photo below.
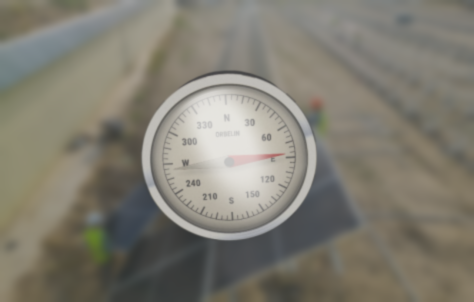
85 °
